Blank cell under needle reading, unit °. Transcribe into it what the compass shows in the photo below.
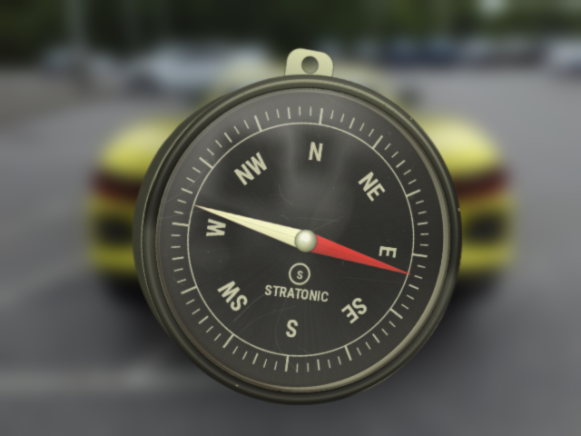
100 °
